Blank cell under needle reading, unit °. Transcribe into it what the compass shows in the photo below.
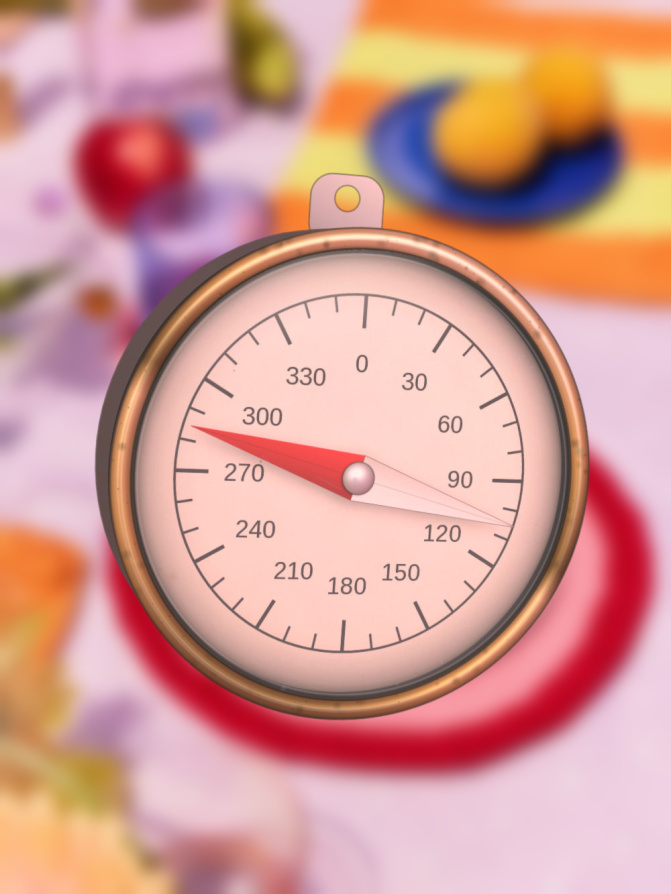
285 °
